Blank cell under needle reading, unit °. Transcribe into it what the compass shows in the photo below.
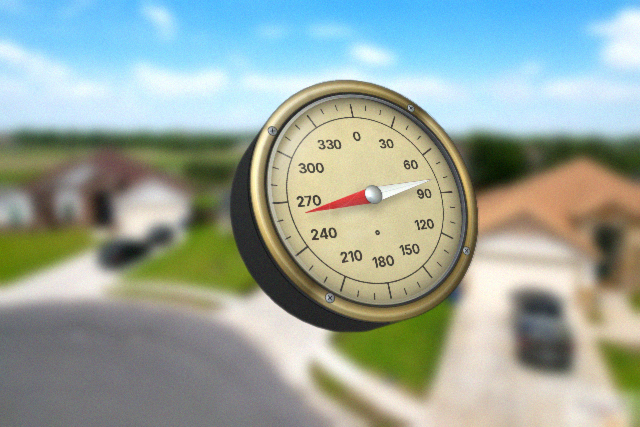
260 °
